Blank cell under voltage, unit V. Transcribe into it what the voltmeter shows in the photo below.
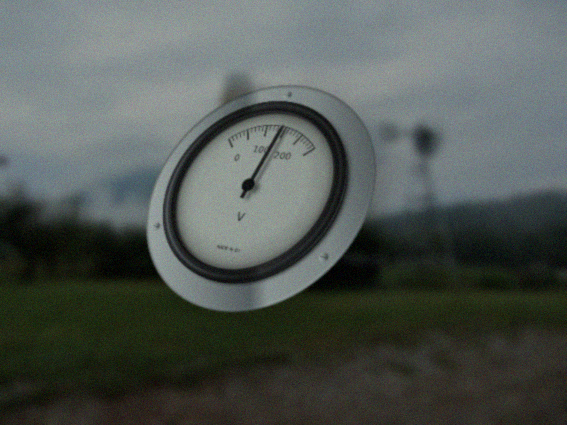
150 V
